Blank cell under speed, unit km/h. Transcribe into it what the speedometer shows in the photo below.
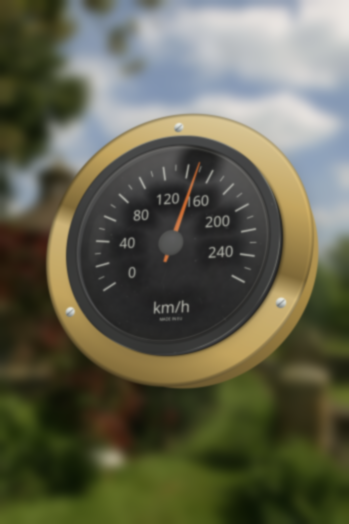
150 km/h
